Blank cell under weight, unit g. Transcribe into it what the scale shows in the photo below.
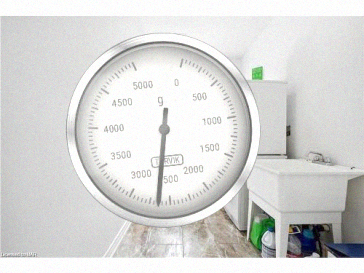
2650 g
